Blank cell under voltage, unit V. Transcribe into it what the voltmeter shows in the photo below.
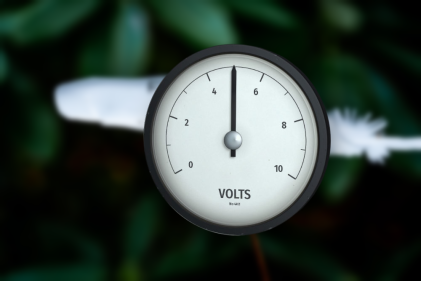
5 V
